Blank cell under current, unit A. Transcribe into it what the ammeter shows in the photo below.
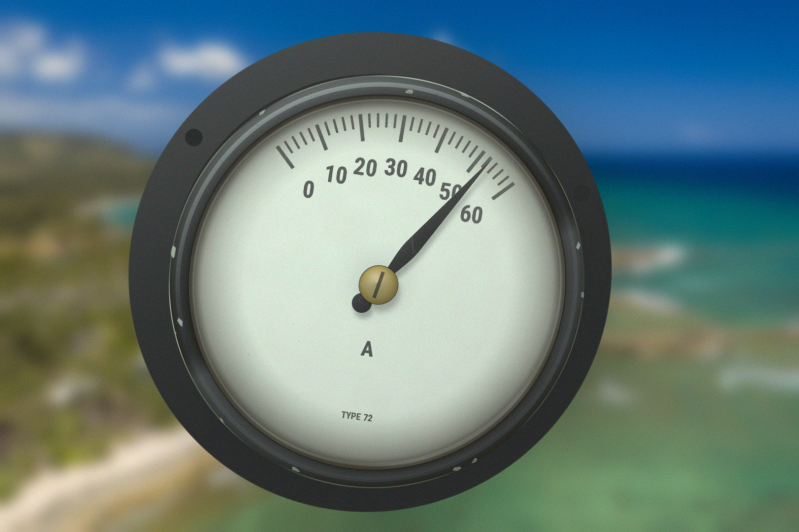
52 A
